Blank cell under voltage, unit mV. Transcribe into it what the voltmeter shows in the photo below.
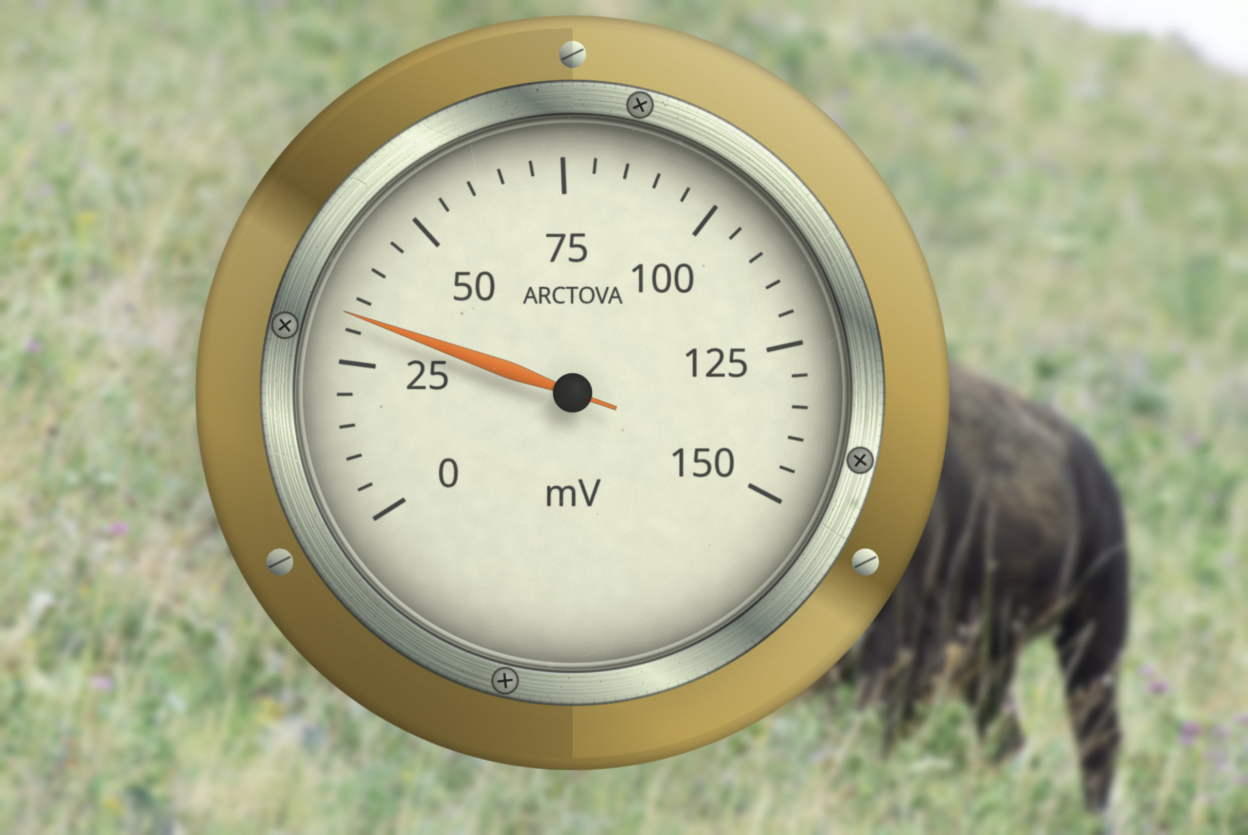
32.5 mV
